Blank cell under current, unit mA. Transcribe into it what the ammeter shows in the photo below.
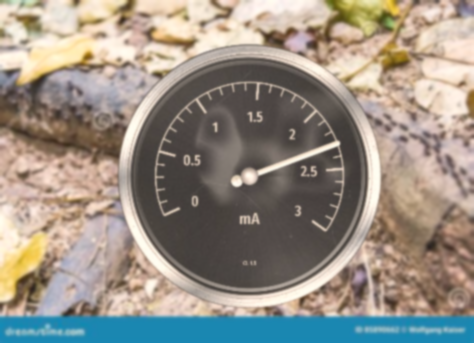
2.3 mA
